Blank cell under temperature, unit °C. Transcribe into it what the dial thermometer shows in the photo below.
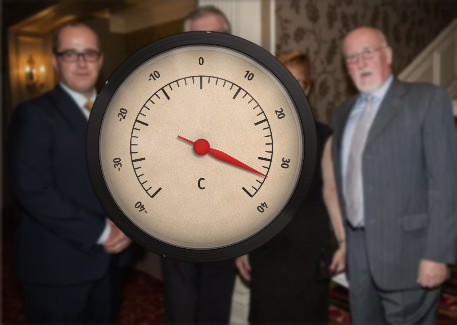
34 °C
